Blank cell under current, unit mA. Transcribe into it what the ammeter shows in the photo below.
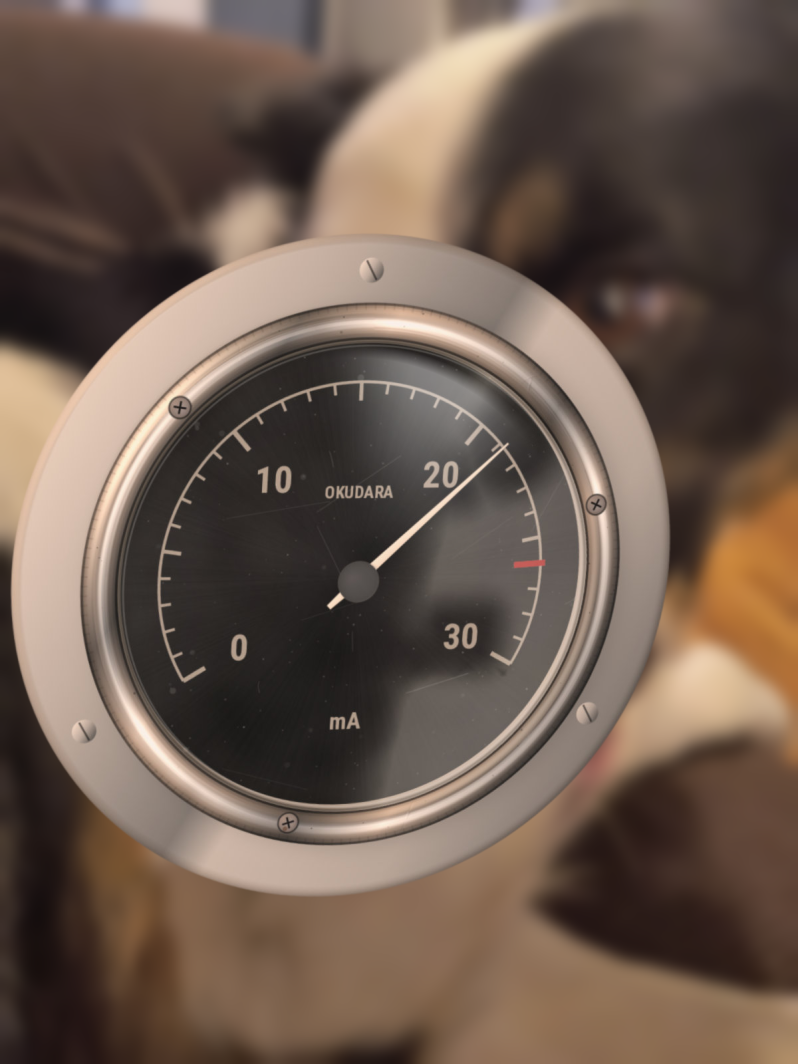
21 mA
